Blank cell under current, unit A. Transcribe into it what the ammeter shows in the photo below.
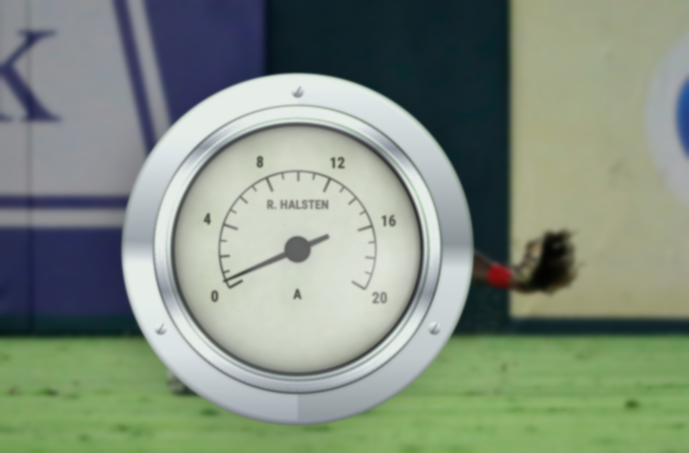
0.5 A
